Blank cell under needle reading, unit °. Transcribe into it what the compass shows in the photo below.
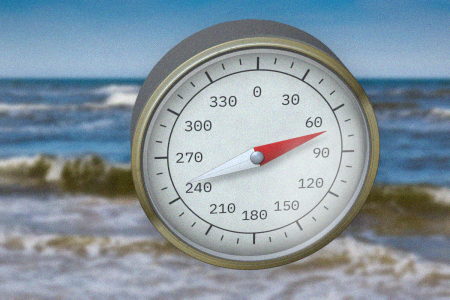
70 °
